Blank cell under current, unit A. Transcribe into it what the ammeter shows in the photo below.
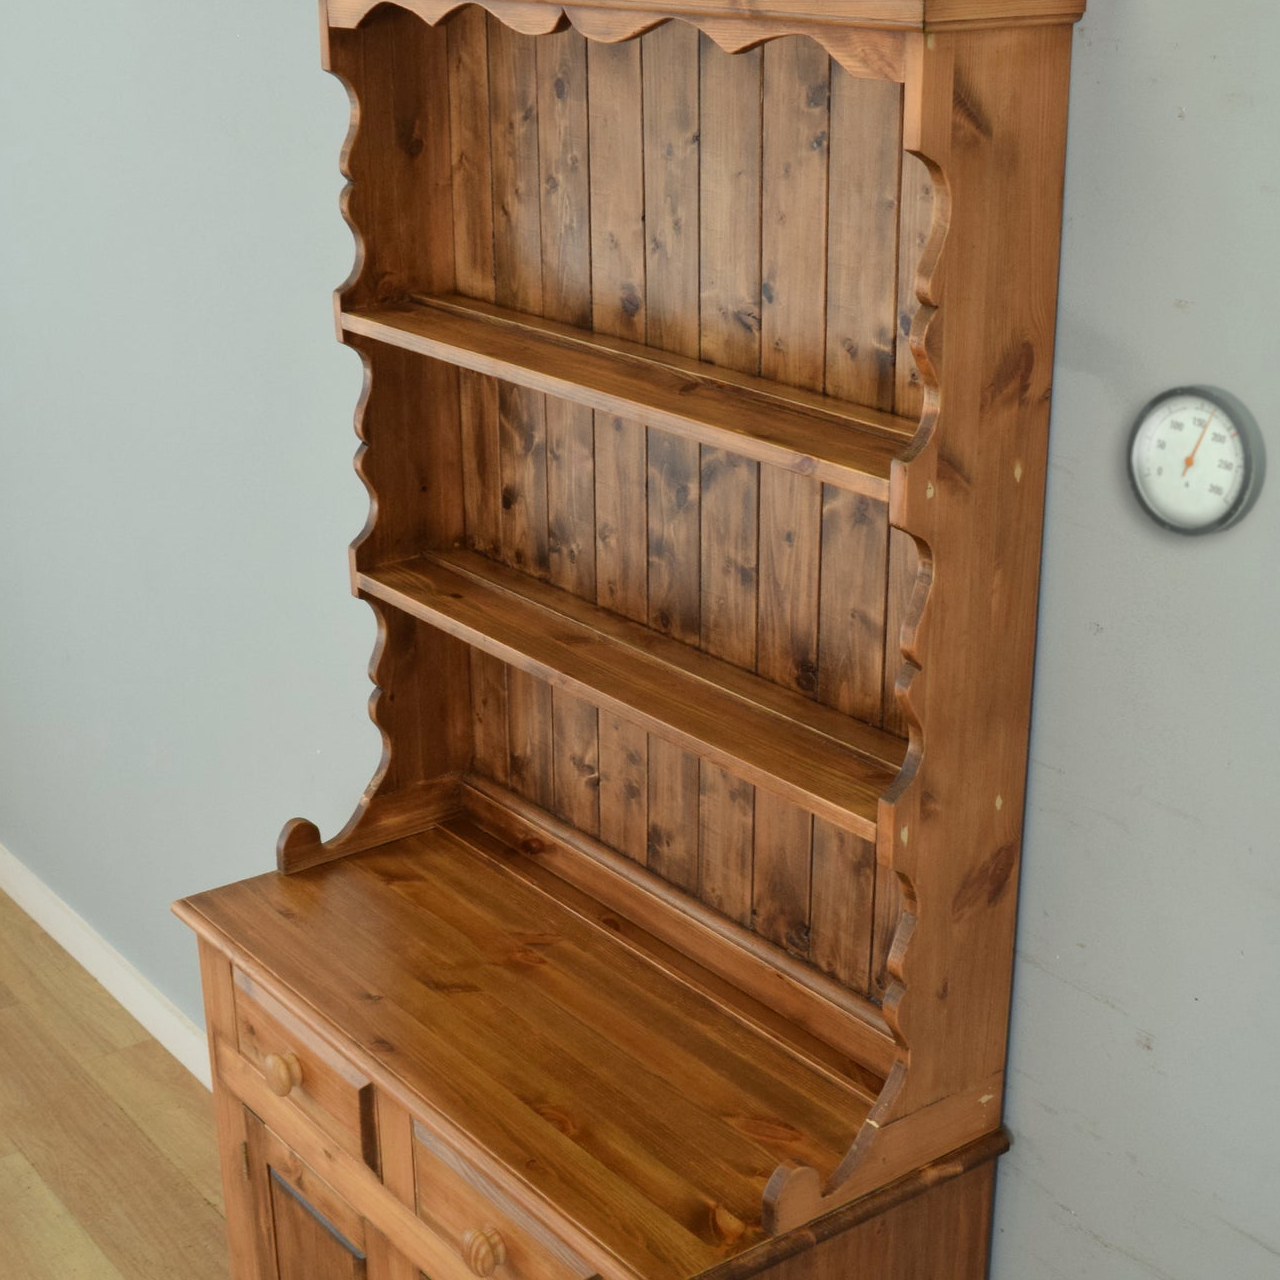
170 A
